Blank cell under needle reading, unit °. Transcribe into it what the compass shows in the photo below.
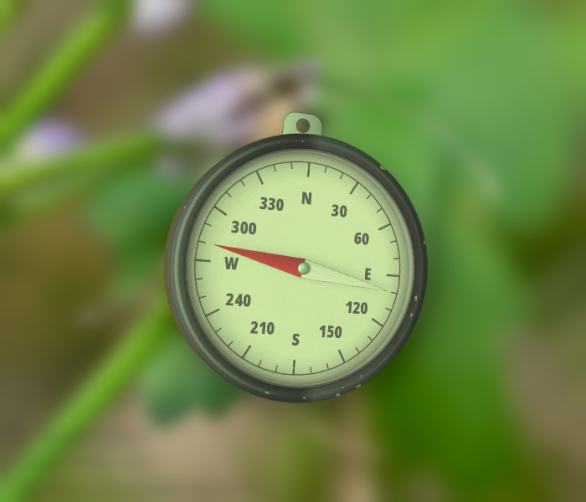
280 °
